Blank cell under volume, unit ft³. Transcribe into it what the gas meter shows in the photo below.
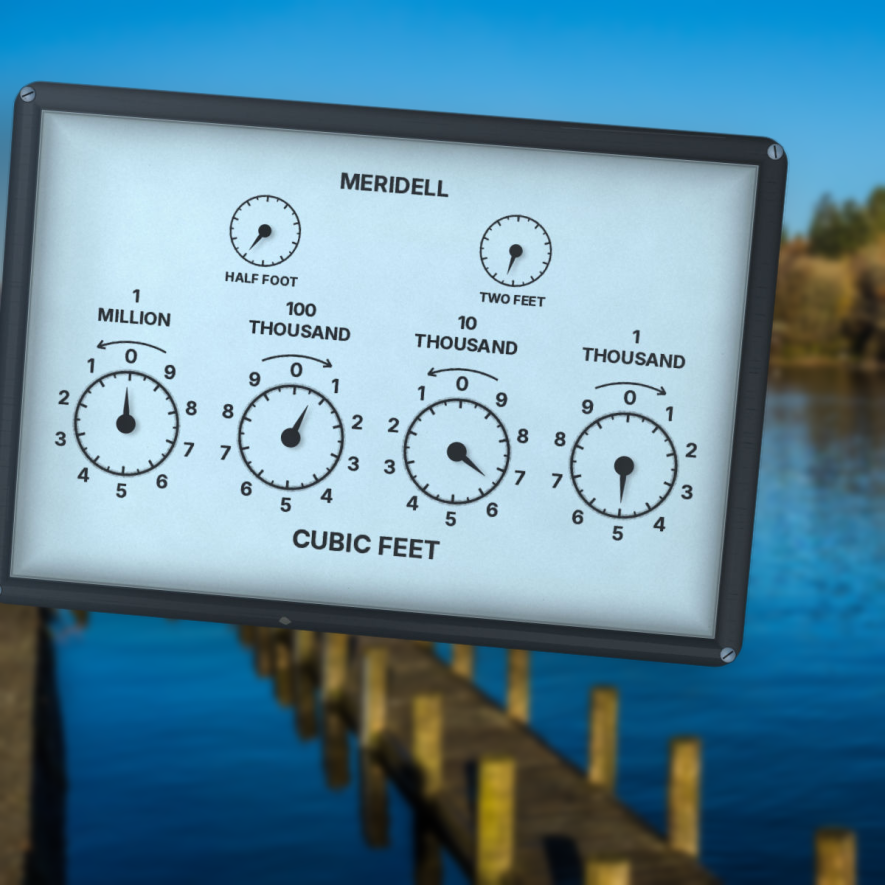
6500 ft³
